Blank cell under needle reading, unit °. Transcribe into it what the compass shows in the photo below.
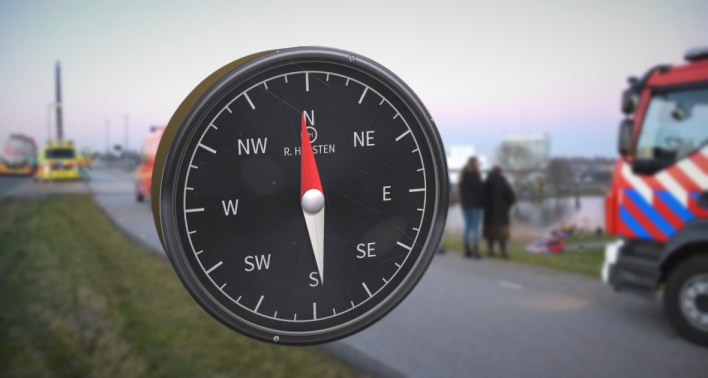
355 °
